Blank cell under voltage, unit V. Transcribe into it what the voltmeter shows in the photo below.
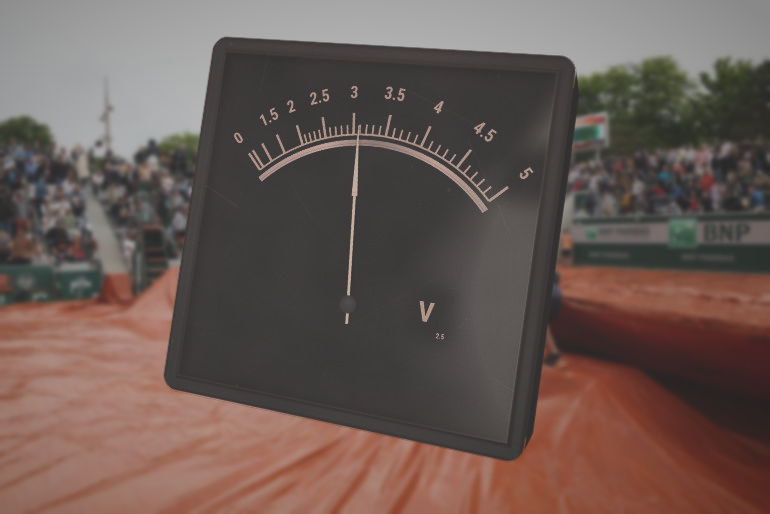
3.1 V
